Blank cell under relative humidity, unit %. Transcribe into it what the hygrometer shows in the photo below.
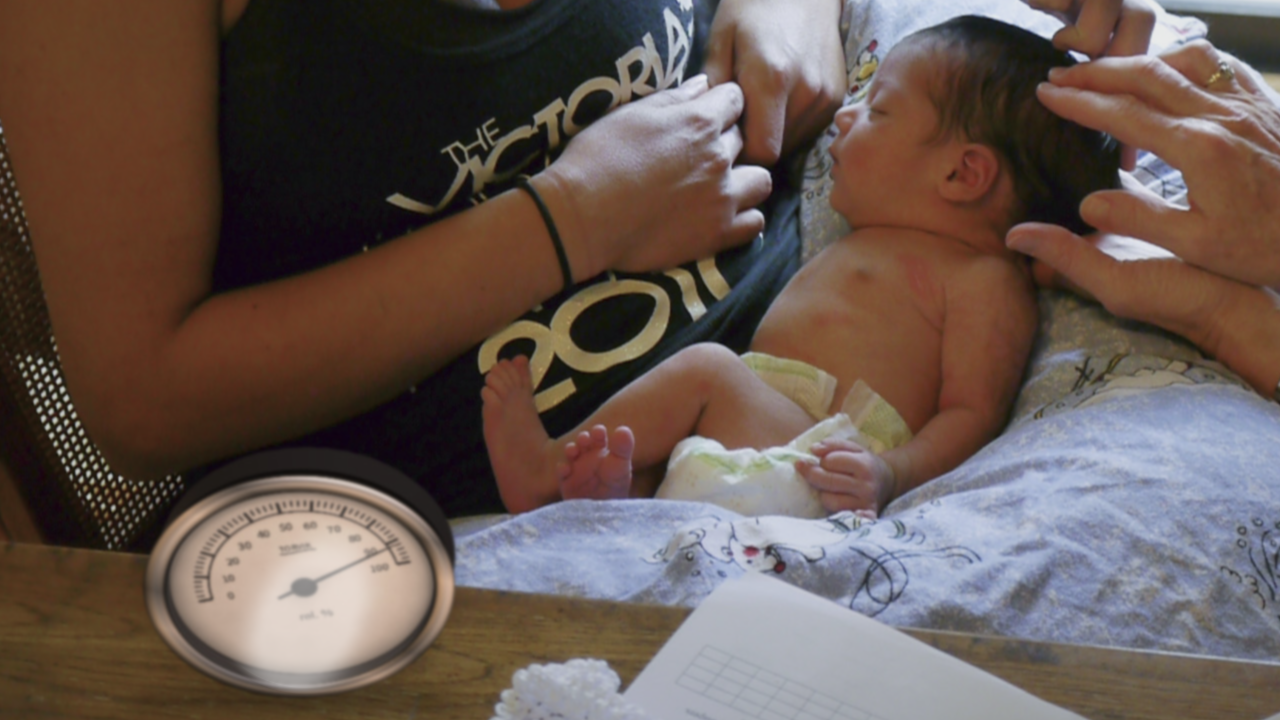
90 %
